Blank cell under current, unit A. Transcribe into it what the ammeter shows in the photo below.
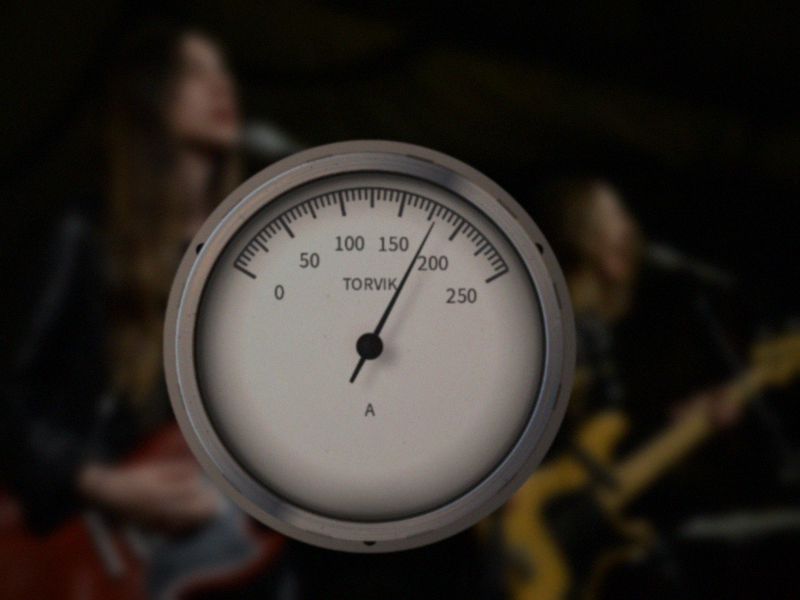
180 A
